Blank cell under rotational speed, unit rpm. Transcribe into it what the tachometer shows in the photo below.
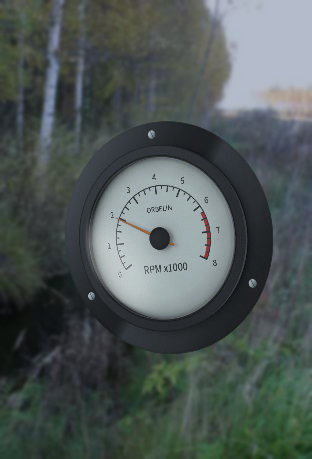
2000 rpm
